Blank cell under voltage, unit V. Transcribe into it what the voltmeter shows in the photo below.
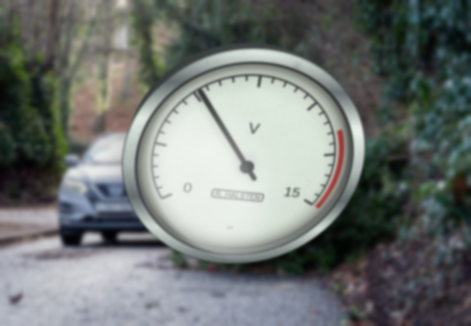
5.25 V
